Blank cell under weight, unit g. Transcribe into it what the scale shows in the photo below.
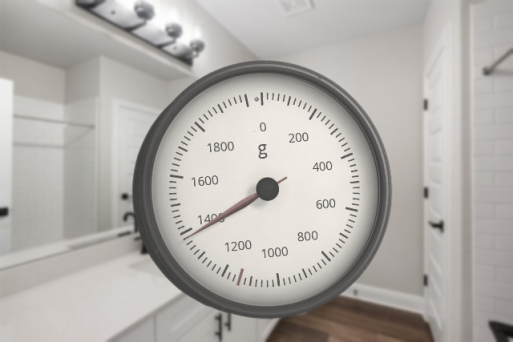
1380 g
